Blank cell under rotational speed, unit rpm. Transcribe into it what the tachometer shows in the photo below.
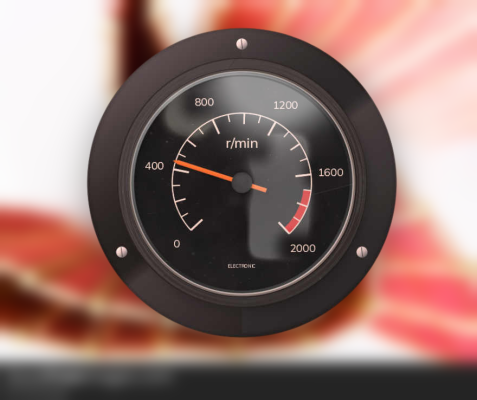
450 rpm
